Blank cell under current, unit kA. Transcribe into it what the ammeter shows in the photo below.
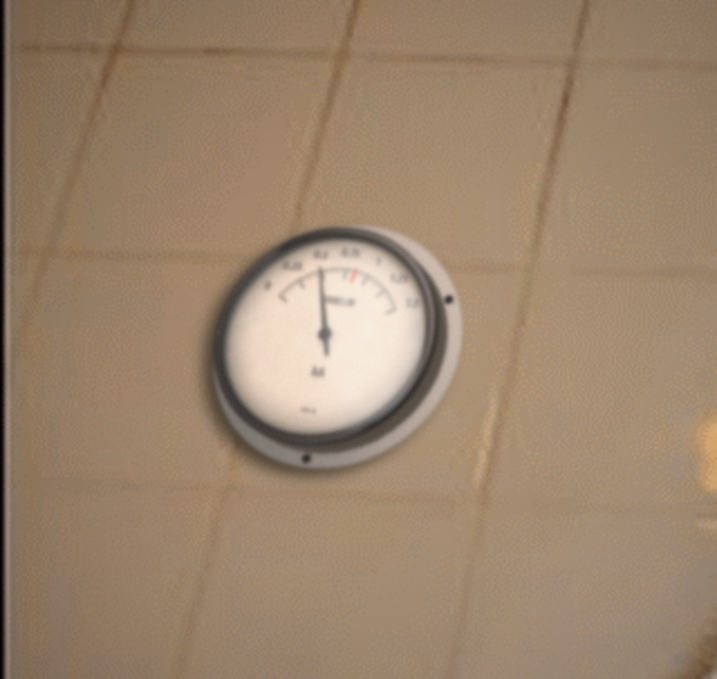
0.5 kA
